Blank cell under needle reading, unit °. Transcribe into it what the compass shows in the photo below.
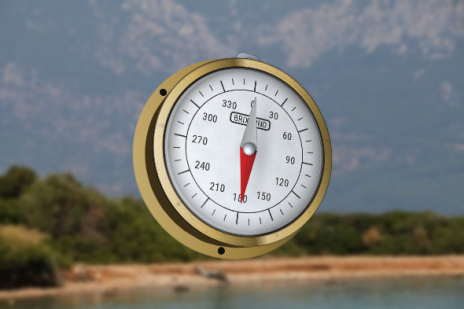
180 °
